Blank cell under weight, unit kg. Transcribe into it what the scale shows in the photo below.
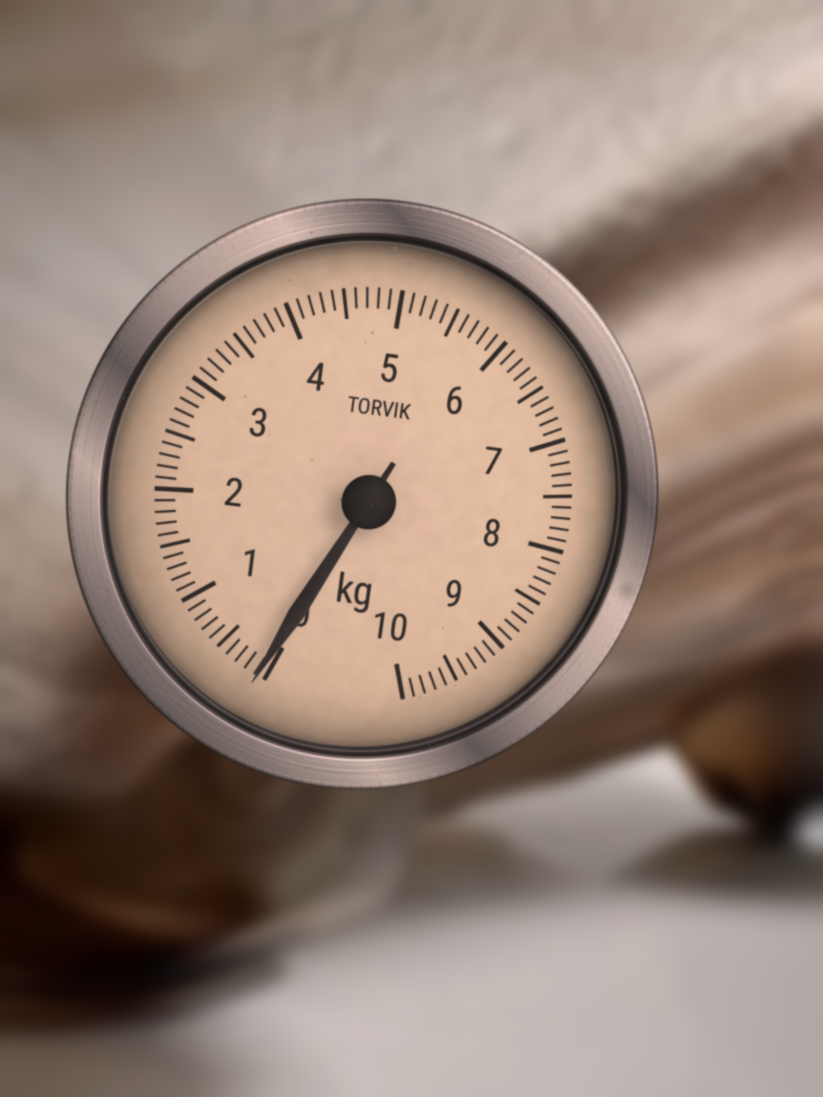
0.1 kg
